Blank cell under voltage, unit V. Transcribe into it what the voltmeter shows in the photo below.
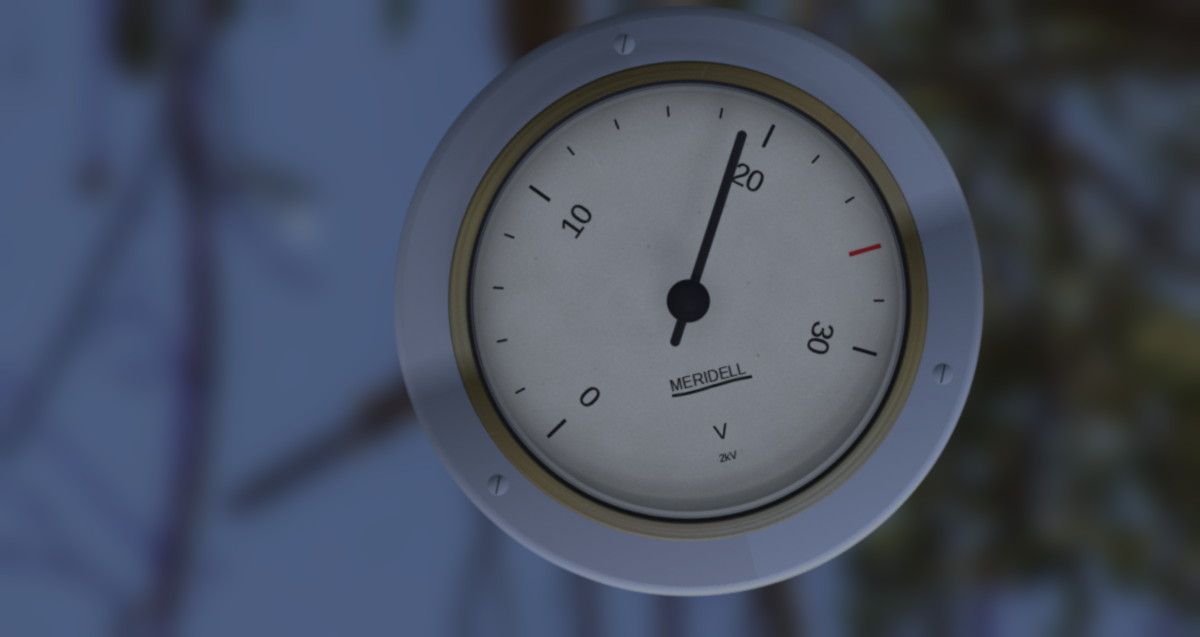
19 V
